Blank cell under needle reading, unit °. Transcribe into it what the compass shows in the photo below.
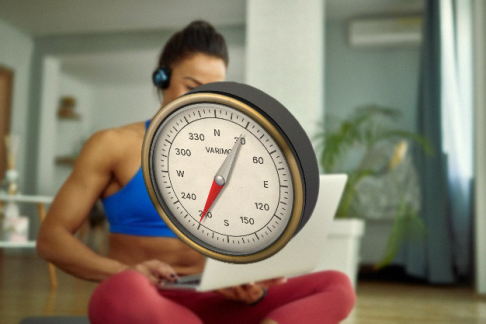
210 °
